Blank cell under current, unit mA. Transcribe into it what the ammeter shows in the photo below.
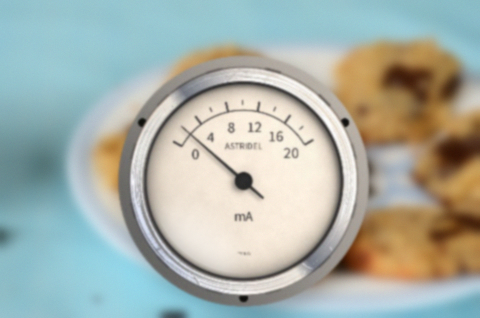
2 mA
